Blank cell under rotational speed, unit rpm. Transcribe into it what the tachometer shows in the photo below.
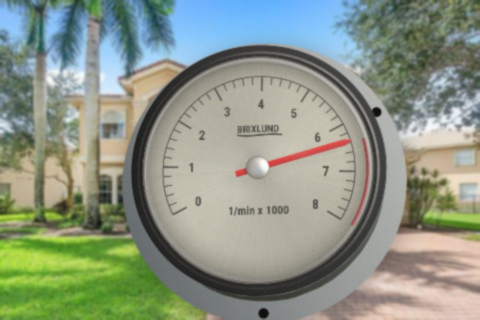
6400 rpm
